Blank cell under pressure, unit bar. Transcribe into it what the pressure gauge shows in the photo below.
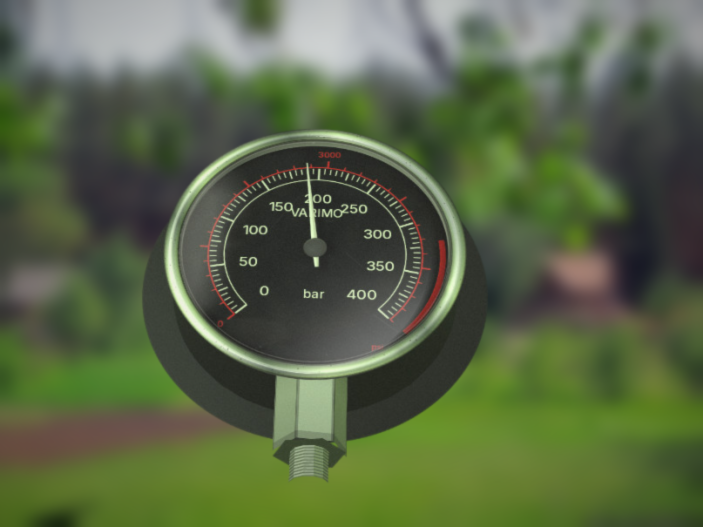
190 bar
